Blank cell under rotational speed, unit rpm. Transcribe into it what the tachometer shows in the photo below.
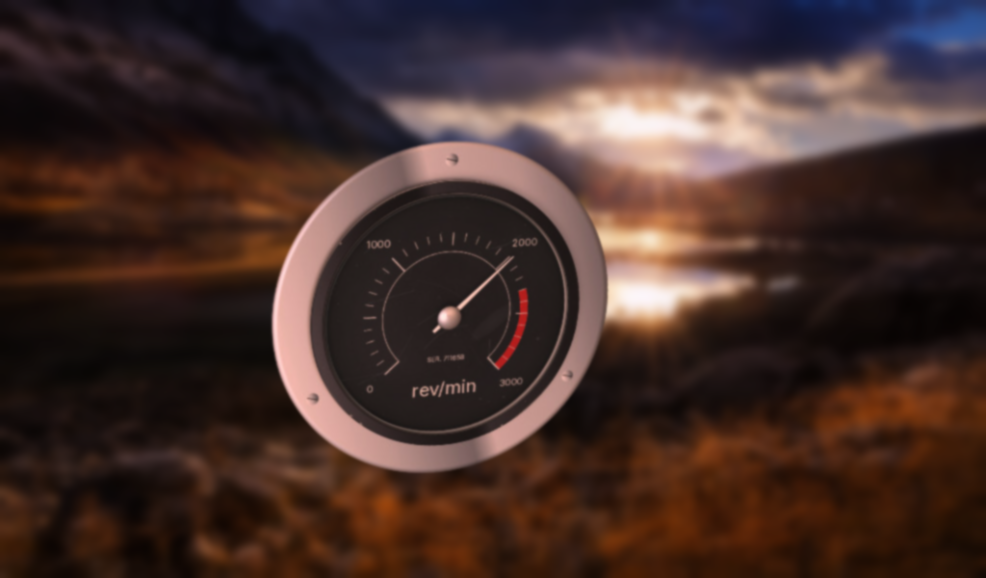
2000 rpm
